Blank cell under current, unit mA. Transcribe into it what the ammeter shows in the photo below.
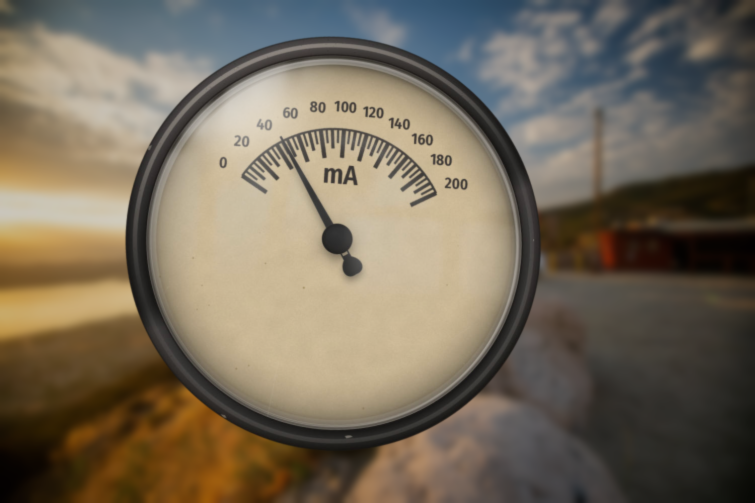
45 mA
